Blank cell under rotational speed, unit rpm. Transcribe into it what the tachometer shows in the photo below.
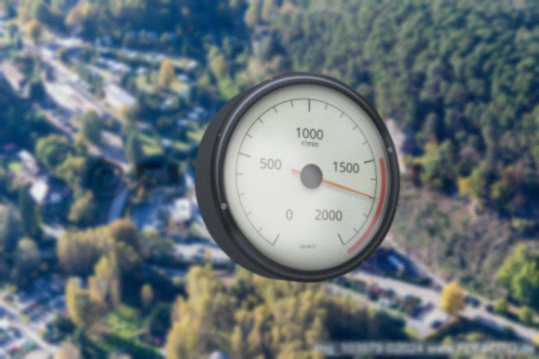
1700 rpm
